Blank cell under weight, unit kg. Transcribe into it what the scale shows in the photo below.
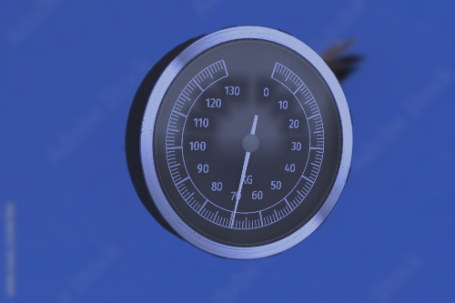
70 kg
